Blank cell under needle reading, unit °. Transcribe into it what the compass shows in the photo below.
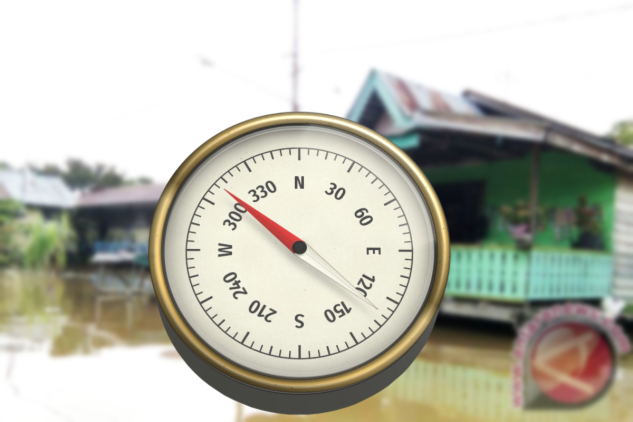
310 °
